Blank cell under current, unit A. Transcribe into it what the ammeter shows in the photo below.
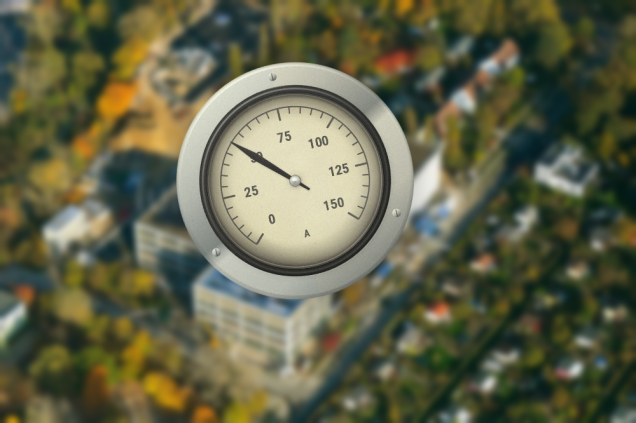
50 A
